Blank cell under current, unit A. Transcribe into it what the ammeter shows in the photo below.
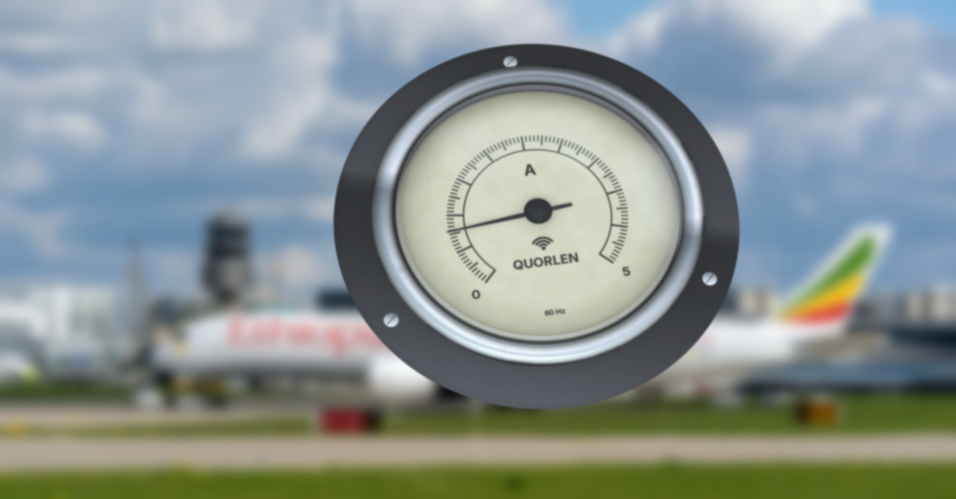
0.75 A
